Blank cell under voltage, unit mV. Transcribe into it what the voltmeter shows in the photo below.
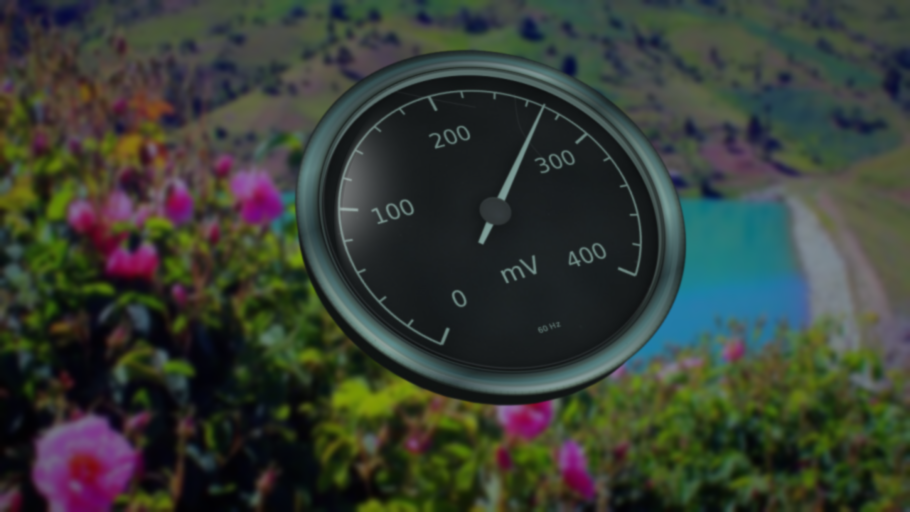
270 mV
